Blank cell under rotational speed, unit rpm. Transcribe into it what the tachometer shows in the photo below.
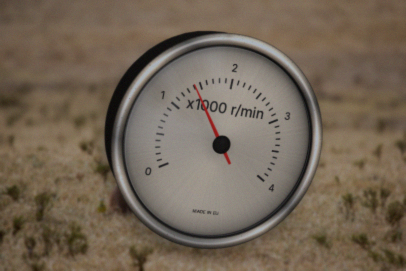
1400 rpm
